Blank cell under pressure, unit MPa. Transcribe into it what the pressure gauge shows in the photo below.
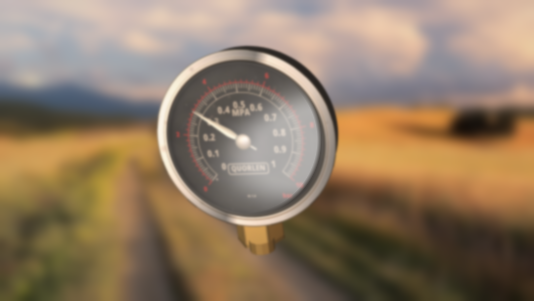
0.3 MPa
